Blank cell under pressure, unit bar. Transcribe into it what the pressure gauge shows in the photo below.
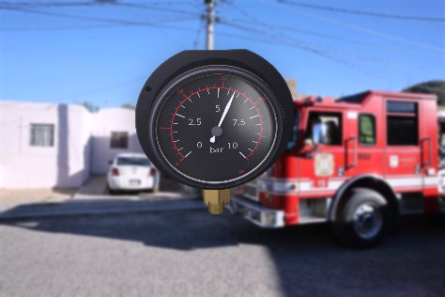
5.75 bar
